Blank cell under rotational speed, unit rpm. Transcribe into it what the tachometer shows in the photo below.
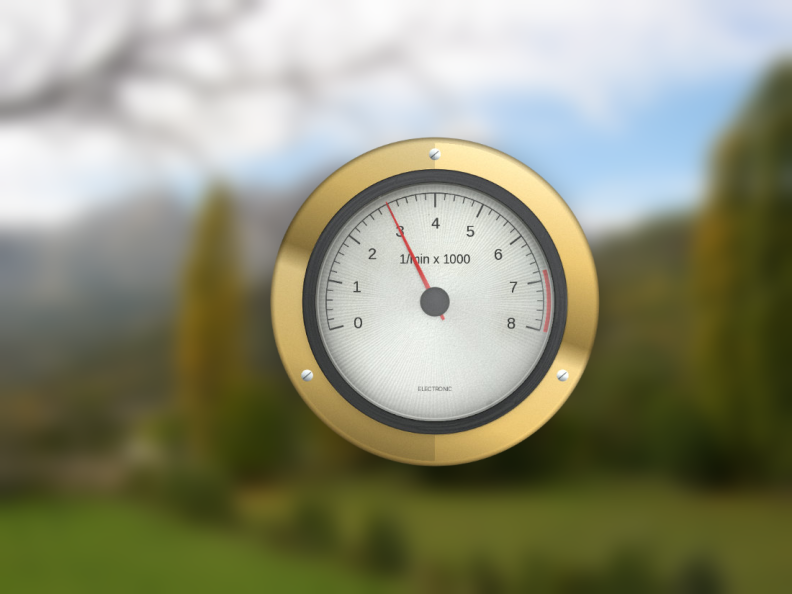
3000 rpm
